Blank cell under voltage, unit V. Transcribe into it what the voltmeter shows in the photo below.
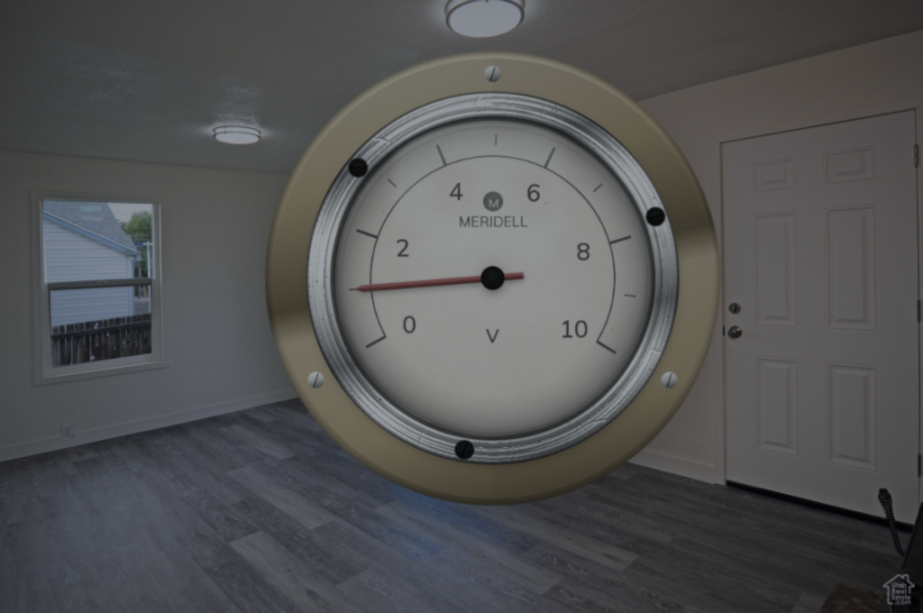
1 V
